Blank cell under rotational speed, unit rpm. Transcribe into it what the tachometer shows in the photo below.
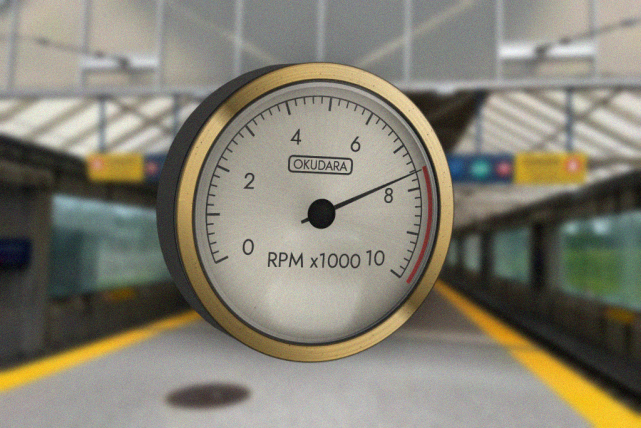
7600 rpm
